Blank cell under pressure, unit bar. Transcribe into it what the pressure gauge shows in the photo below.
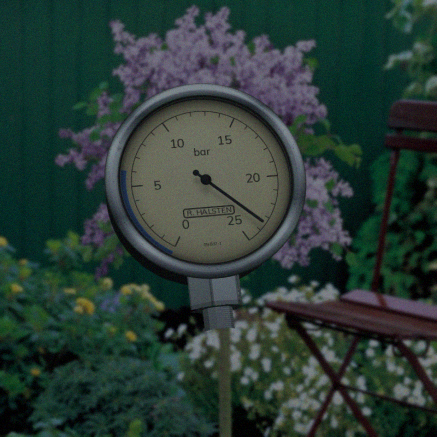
23.5 bar
